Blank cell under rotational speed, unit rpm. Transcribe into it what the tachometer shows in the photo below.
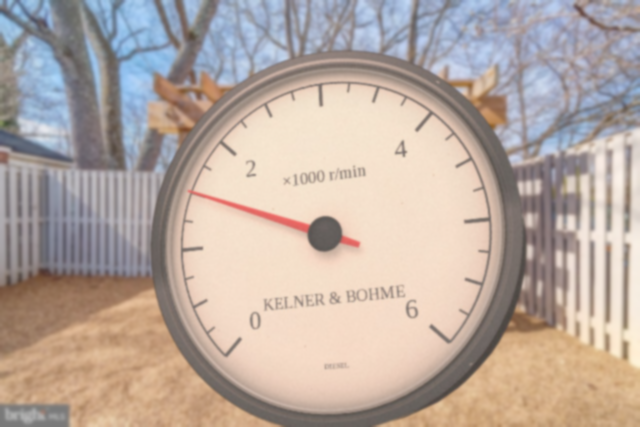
1500 rpm
